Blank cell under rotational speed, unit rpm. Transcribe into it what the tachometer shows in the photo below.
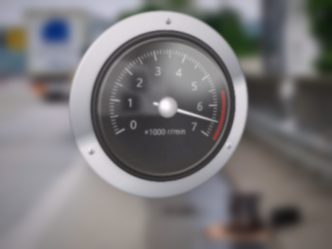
6500 rpm
